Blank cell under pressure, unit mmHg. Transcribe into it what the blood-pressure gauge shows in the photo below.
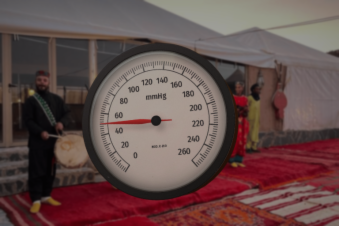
50 mmHg
